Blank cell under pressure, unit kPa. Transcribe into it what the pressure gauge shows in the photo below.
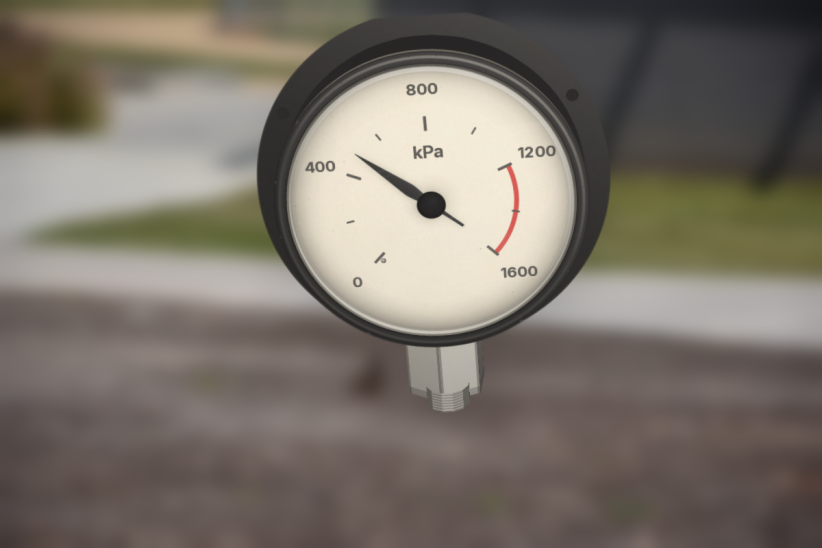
500 kPa
